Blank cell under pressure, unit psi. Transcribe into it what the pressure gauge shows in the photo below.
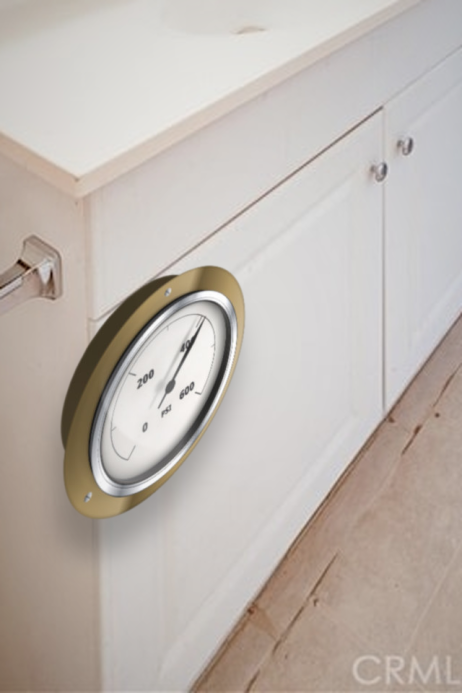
400 psi
